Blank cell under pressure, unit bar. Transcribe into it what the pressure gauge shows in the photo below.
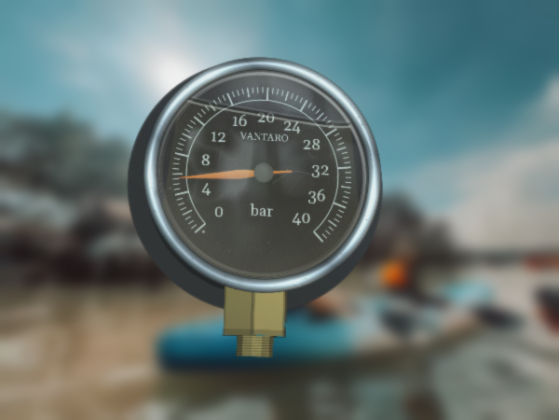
5.5 bar
